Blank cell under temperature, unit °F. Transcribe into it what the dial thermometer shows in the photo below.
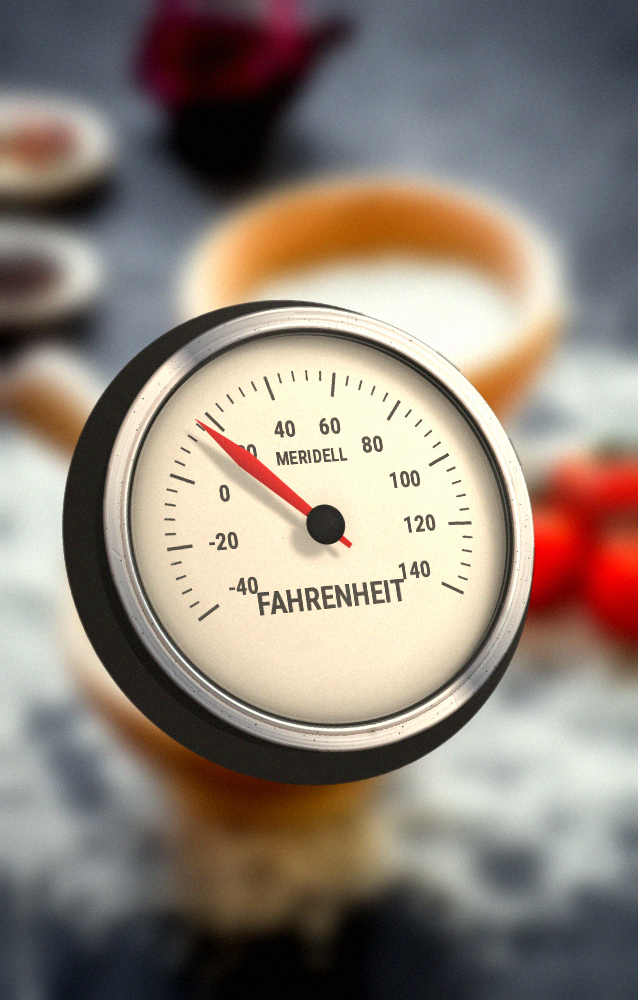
16 °F
